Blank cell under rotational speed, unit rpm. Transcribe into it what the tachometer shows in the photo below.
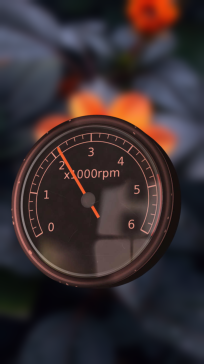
2200 rpm
